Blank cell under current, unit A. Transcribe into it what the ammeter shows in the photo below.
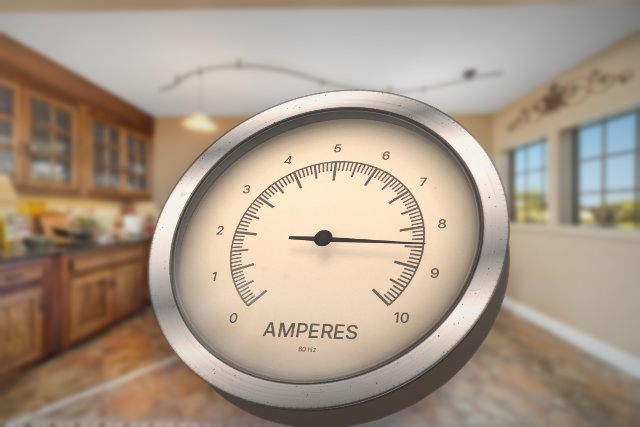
8.5 A
